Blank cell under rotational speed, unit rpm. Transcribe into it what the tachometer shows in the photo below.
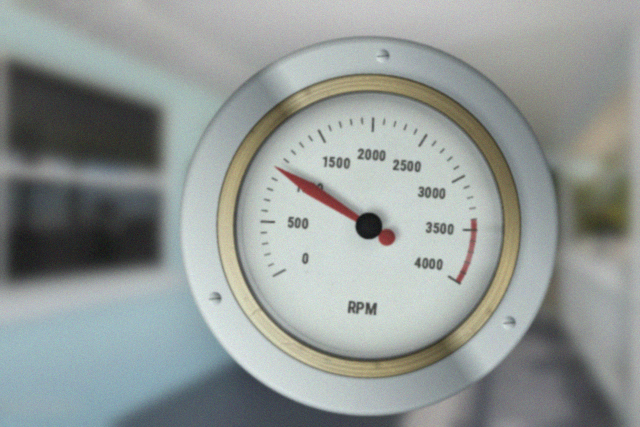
1000 rpm
